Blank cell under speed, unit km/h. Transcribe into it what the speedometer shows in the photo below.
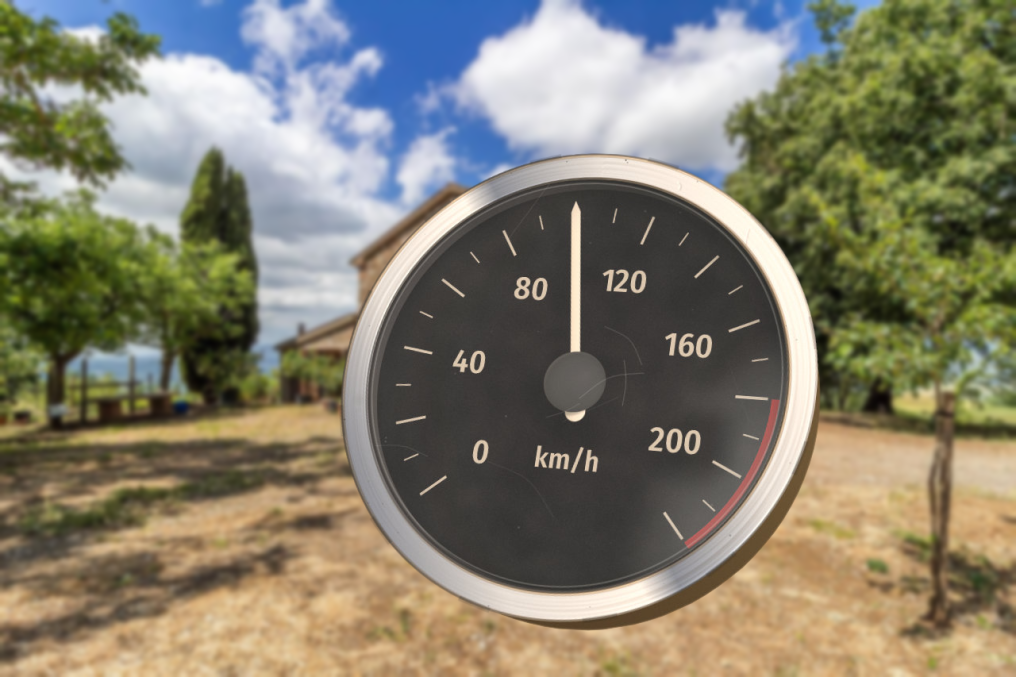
100 km/h
